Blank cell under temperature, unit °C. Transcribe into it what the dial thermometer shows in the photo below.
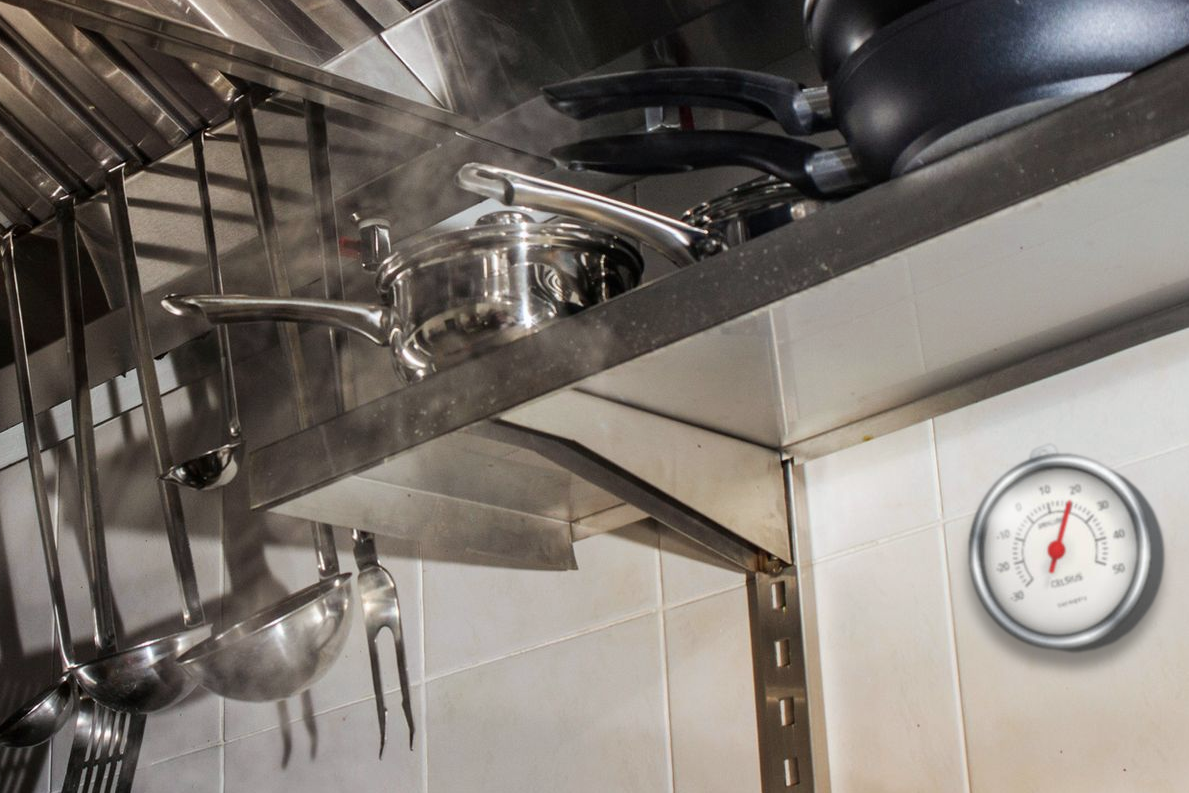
20 °C
